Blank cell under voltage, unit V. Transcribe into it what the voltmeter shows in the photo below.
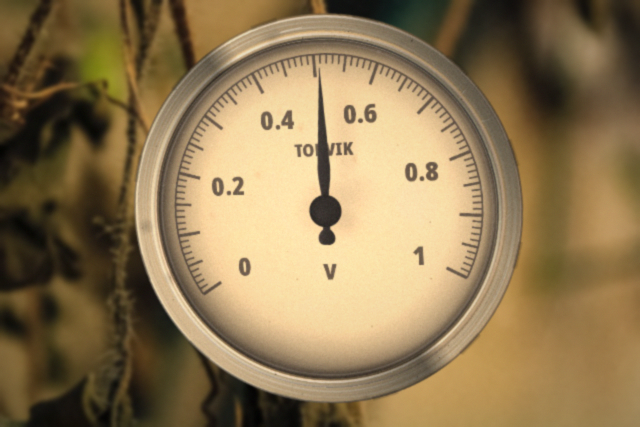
0.51 V
